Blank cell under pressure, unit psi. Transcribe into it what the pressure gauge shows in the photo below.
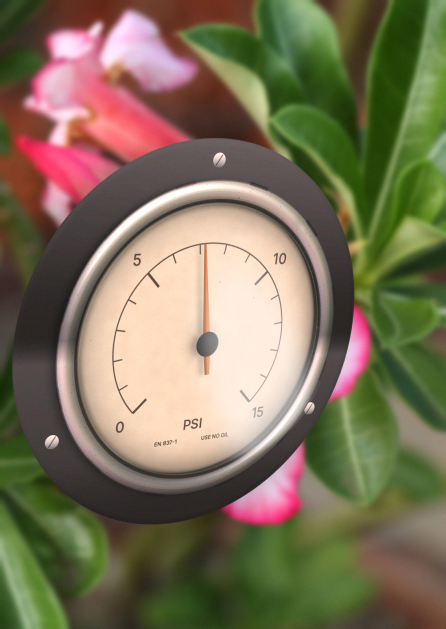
7 psi
